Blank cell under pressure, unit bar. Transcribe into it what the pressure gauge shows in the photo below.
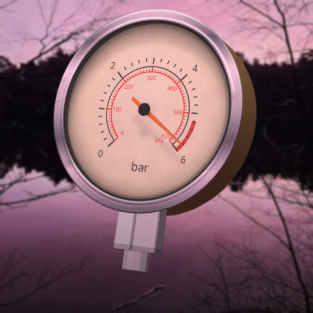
5.8 bar
